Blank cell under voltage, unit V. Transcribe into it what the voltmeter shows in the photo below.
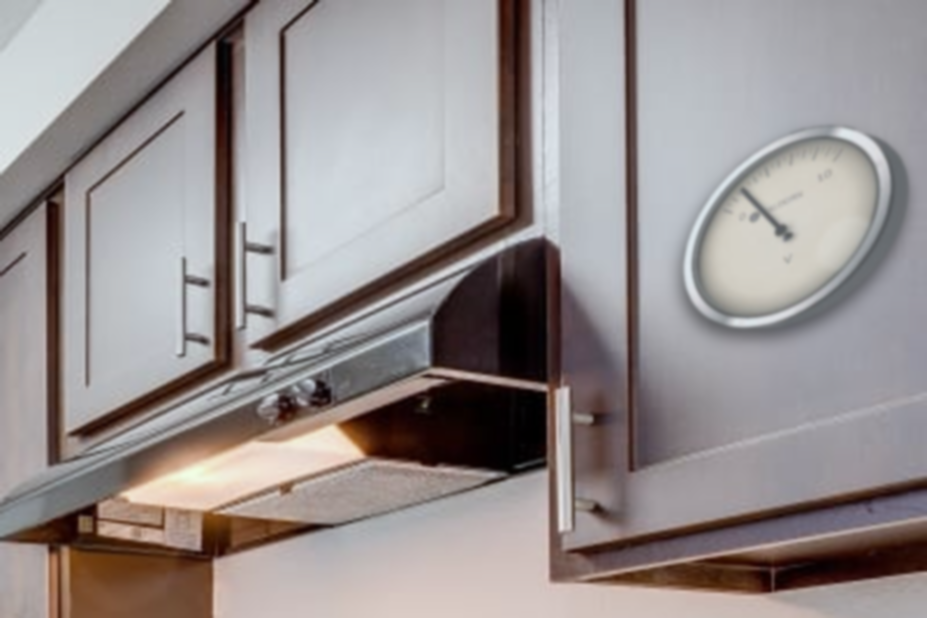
2 V
